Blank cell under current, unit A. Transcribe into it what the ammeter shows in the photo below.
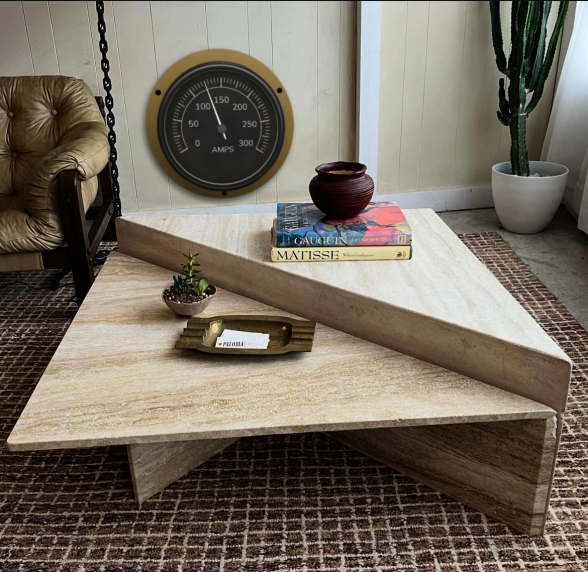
125 A
